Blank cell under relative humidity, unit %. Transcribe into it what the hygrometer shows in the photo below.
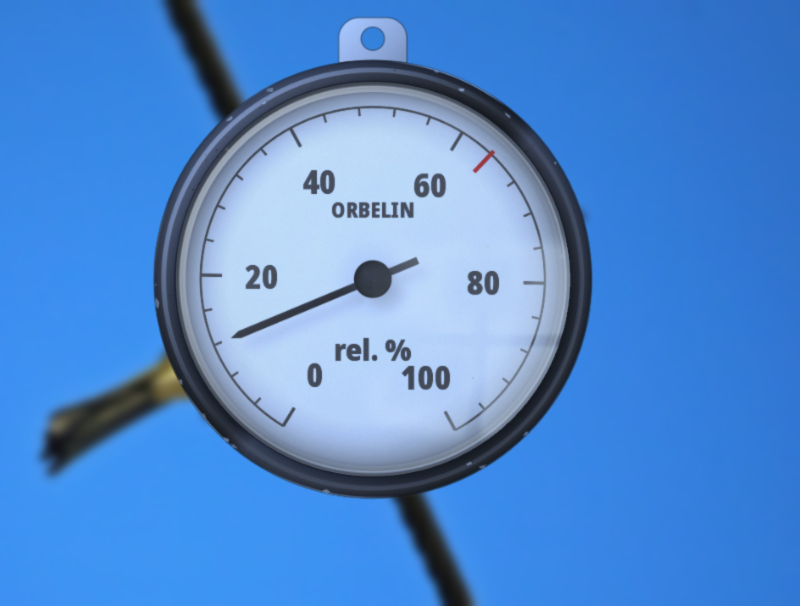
12 %
